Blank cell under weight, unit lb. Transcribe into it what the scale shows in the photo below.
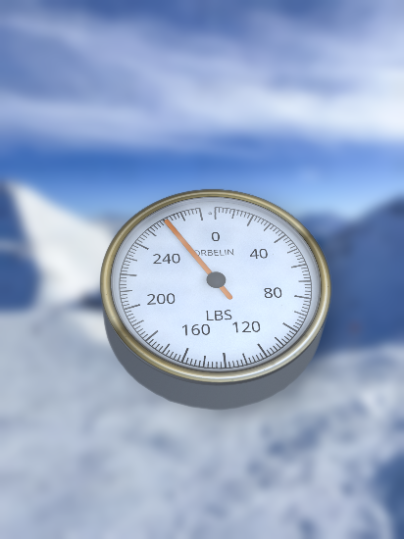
260 lb
